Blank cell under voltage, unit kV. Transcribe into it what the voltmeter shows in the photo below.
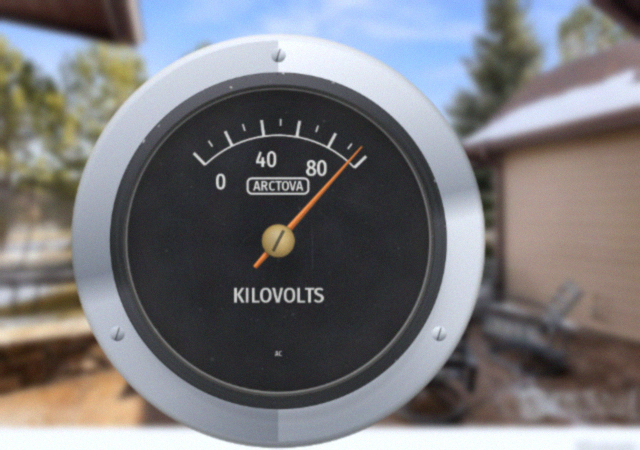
95 kV
